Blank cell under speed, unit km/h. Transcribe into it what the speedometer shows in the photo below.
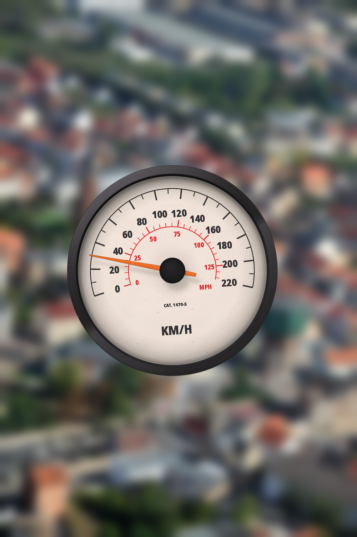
30 km/h
